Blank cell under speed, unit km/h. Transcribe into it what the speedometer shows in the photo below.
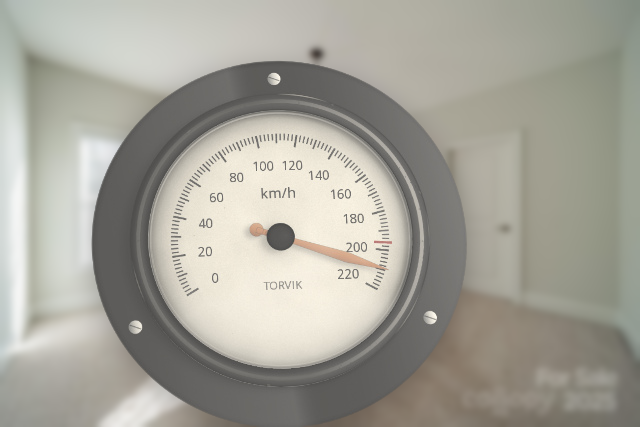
210 km/h
